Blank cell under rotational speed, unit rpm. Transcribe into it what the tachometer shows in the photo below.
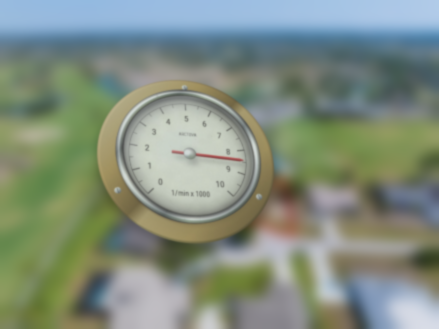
8500 rpm
